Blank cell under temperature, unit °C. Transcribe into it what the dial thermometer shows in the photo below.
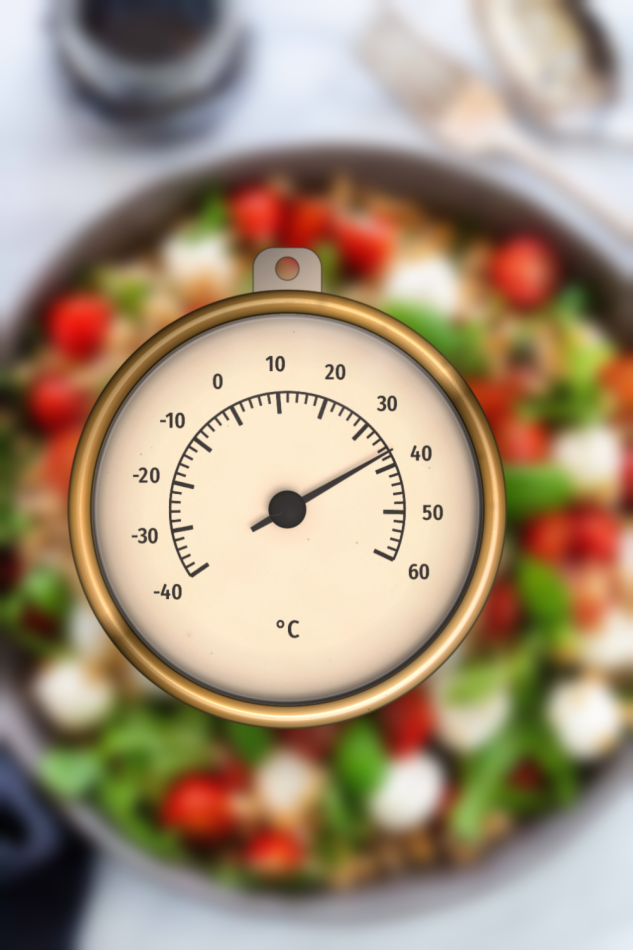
37 °C
